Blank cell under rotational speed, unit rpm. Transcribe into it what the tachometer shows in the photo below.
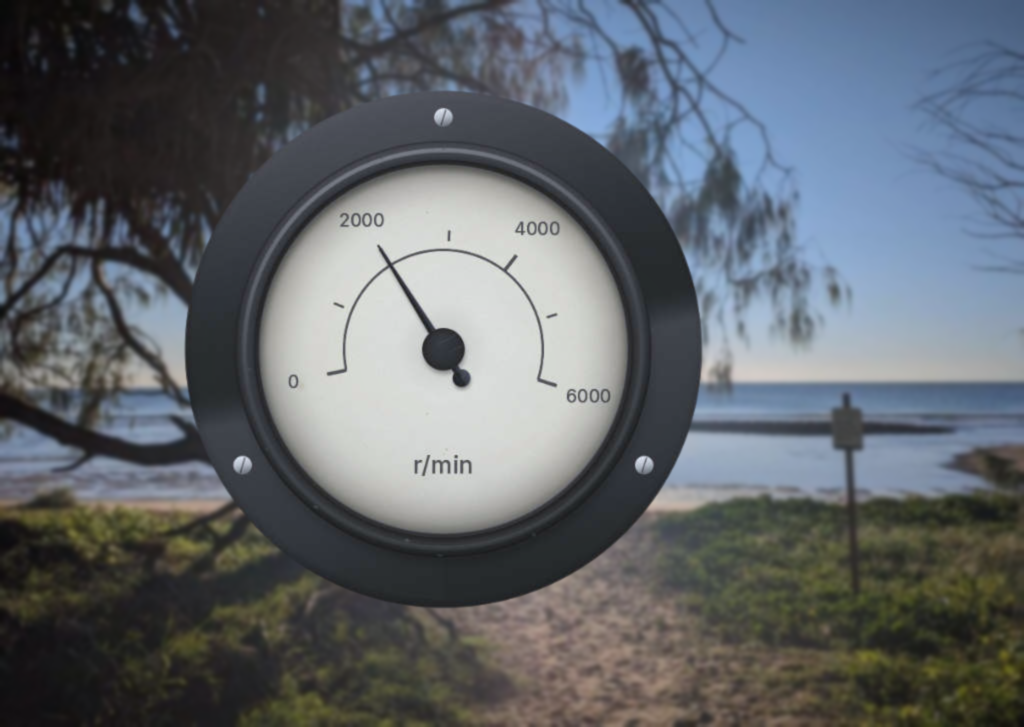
2000 rpm
